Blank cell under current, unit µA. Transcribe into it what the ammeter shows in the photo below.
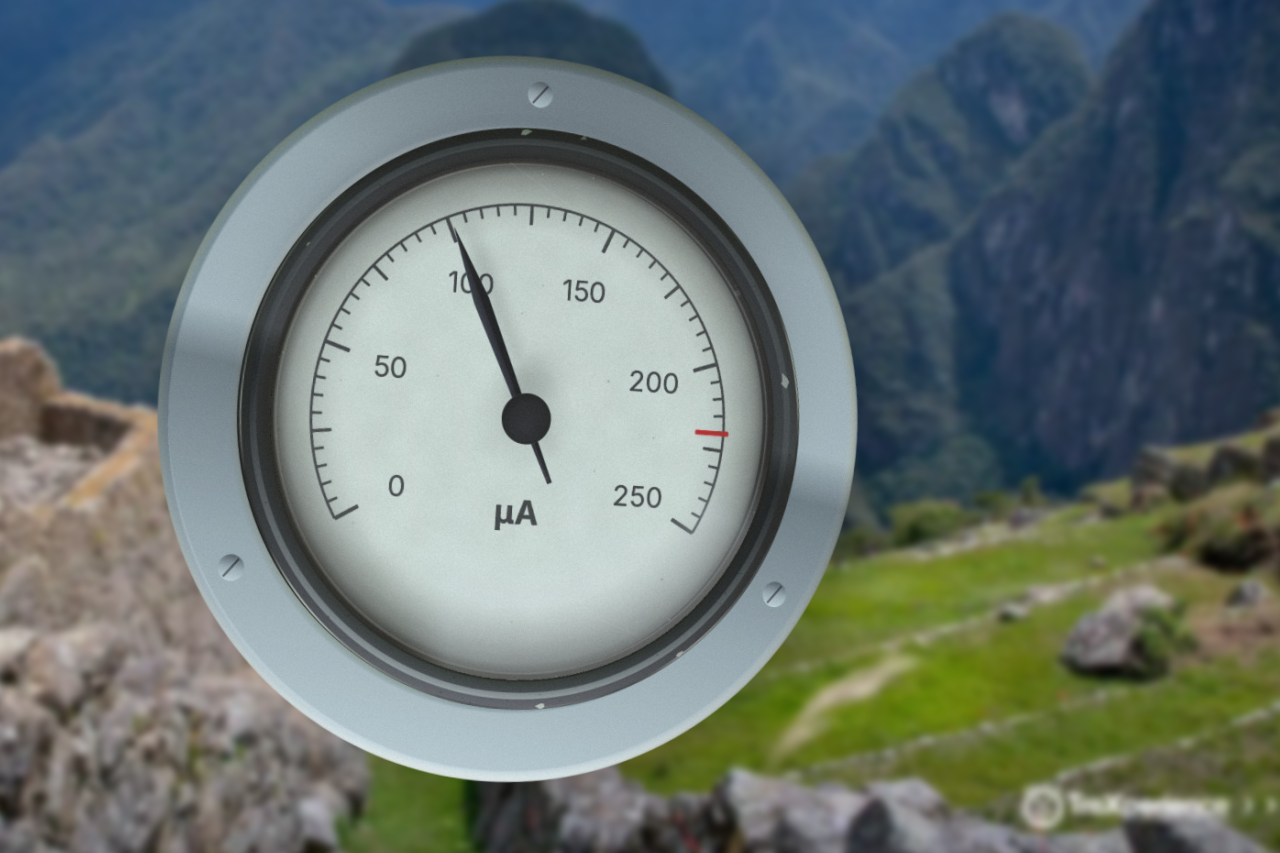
100 µA
